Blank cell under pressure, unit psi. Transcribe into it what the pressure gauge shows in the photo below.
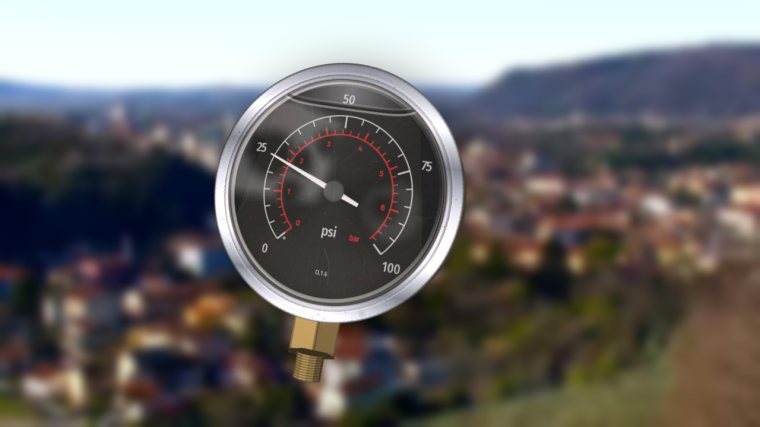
25 psi
